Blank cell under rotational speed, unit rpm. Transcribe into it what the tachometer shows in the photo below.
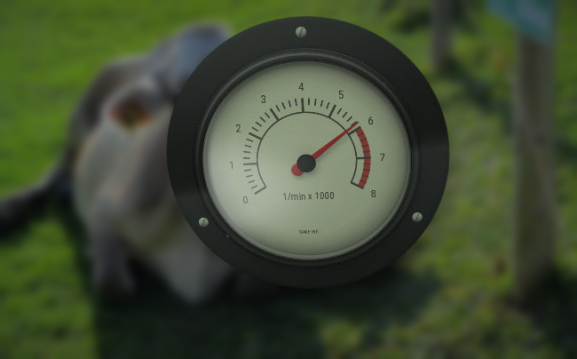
5800 rpm
